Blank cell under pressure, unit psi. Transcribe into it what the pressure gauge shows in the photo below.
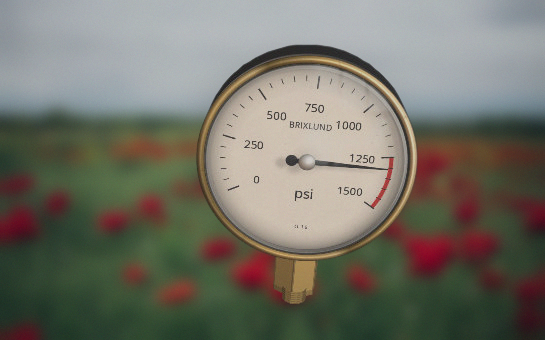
1300 psi
